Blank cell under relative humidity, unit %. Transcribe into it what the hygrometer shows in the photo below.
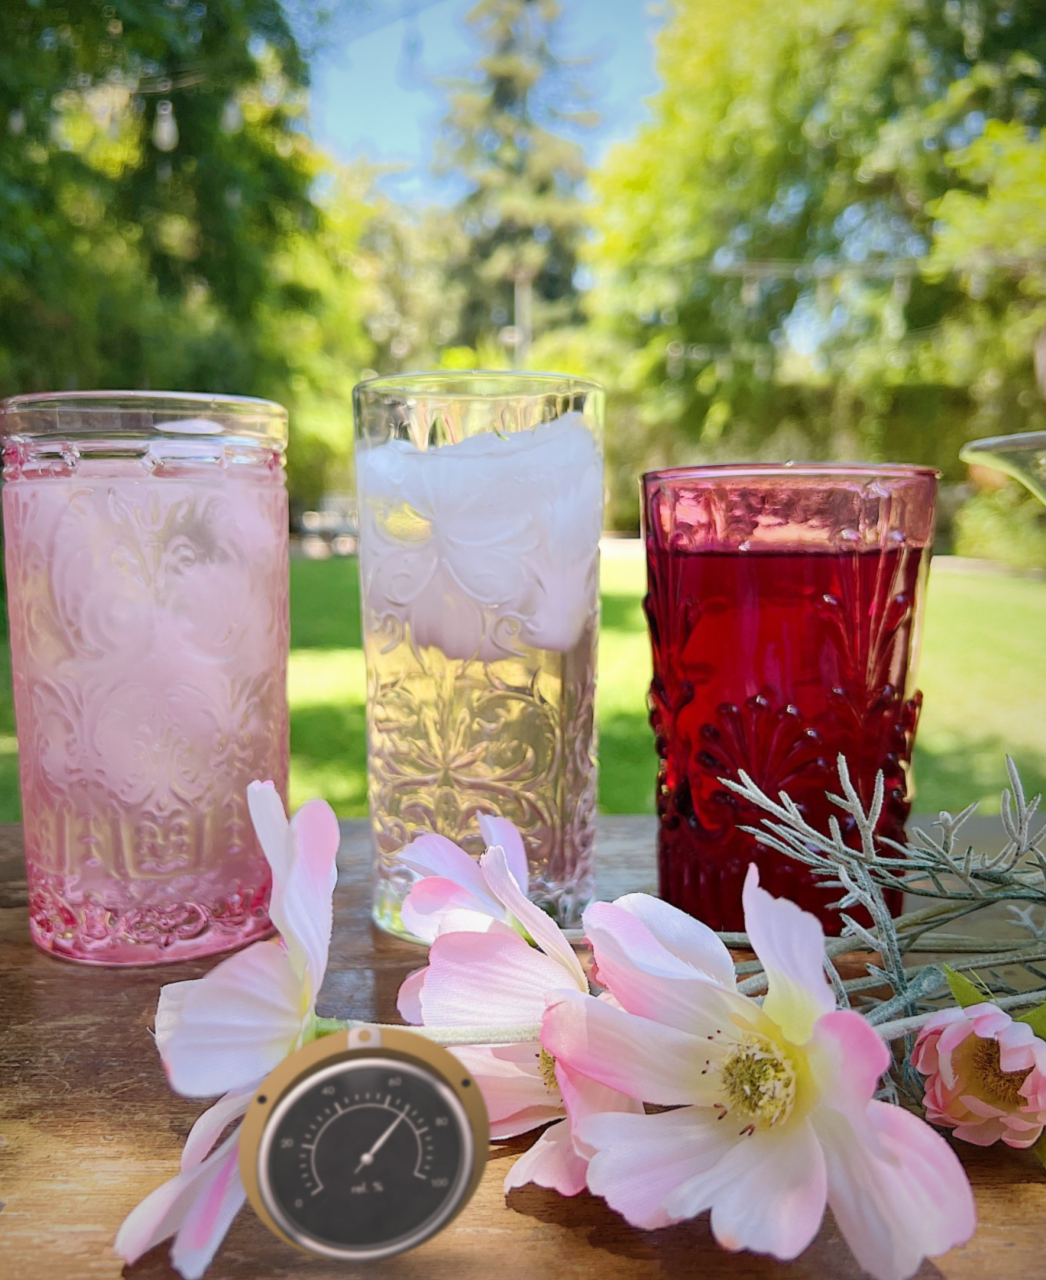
68 %
